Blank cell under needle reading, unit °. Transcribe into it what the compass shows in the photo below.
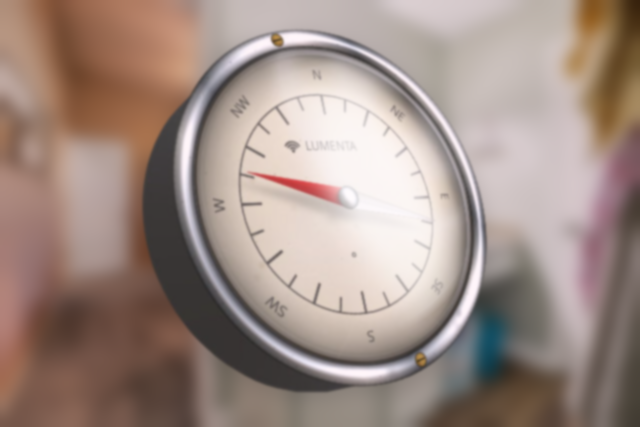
285 °
